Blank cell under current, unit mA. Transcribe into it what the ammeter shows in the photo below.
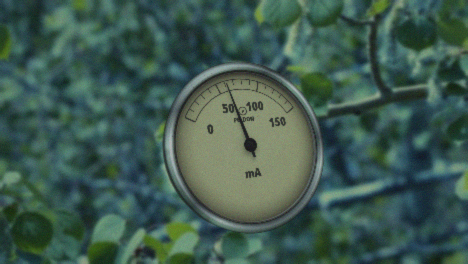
60 mA
